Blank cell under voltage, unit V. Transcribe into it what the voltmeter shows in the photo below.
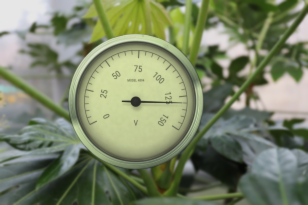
130 V
